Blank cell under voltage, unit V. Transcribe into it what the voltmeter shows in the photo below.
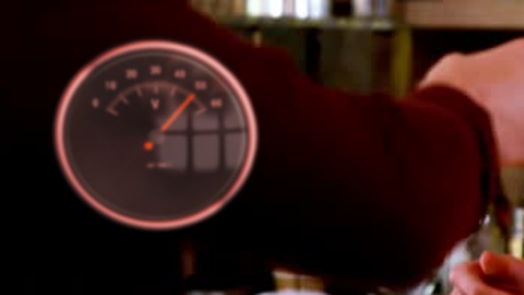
50 V
